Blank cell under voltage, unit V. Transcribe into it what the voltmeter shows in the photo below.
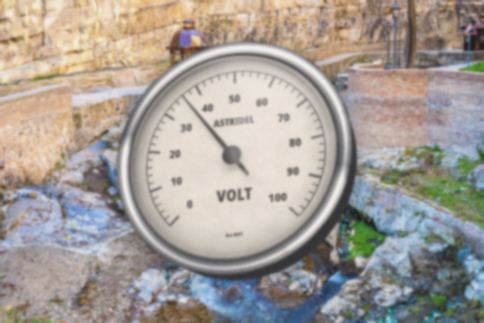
36 V
